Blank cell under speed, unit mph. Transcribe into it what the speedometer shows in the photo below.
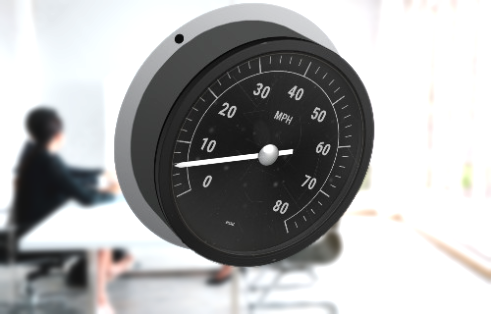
6 mph
